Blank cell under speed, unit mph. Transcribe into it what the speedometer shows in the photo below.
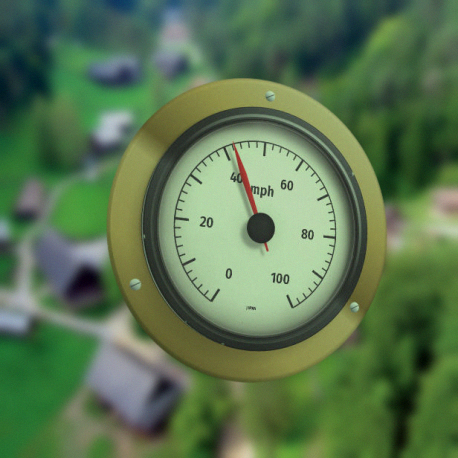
42 mph
